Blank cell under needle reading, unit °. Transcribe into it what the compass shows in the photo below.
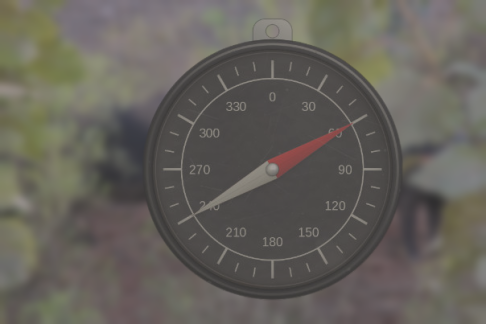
60 °
